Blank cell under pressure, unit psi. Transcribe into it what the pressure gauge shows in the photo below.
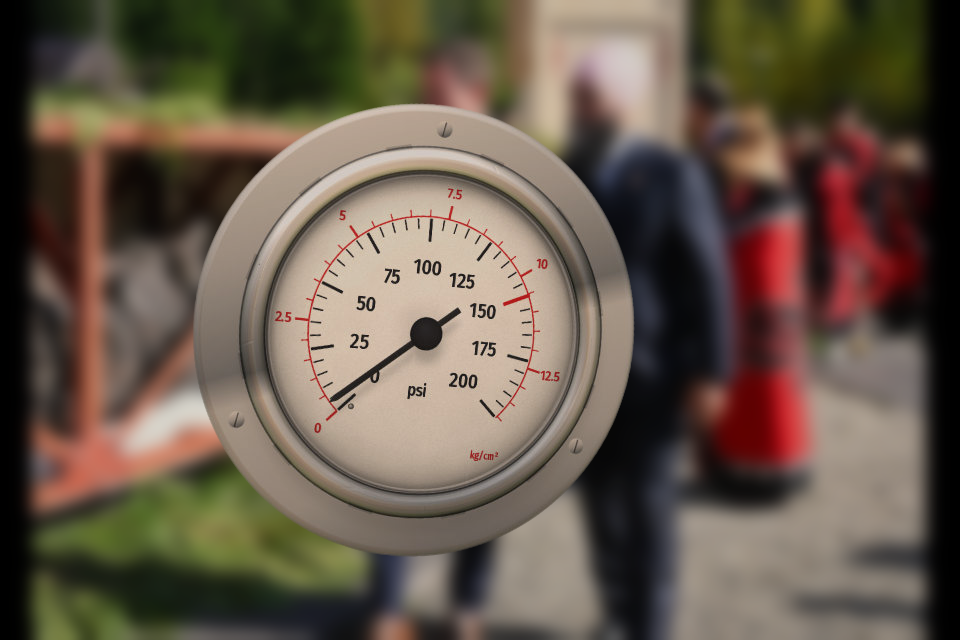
5 psi
